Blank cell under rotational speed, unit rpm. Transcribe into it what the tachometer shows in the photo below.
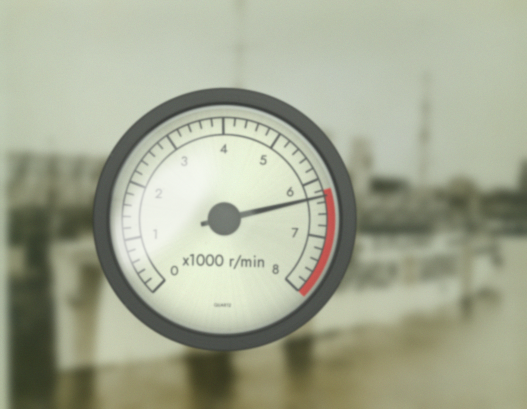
6300 rpm
